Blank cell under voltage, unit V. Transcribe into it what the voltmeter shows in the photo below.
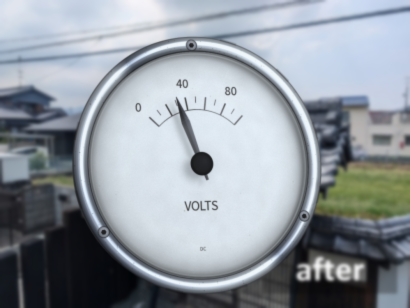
30 V
